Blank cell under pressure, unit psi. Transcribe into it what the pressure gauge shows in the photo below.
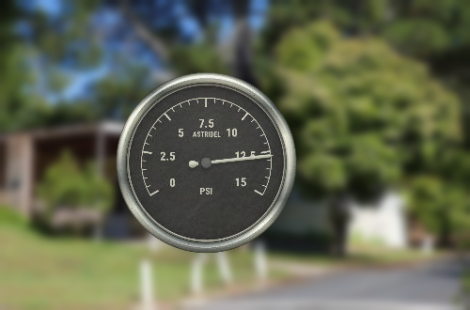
12.75 psi
